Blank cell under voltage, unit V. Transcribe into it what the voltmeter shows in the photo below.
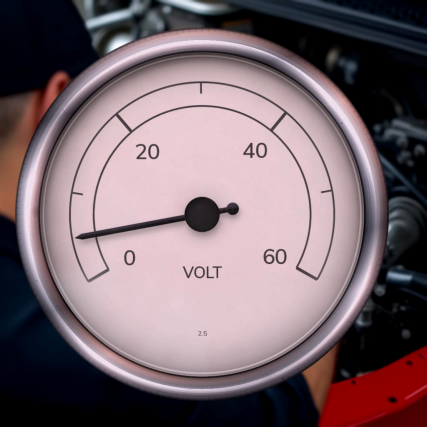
5 V
